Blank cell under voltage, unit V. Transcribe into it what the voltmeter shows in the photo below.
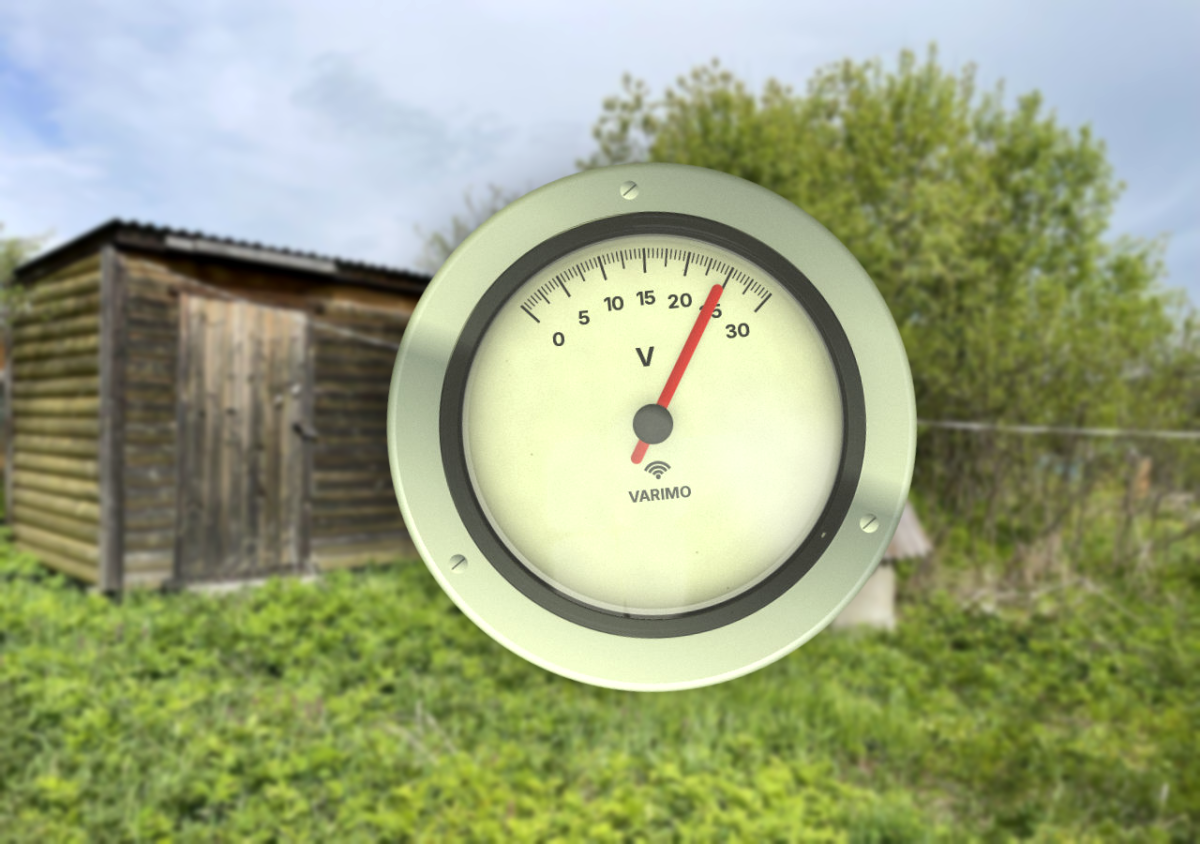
24.5 V
